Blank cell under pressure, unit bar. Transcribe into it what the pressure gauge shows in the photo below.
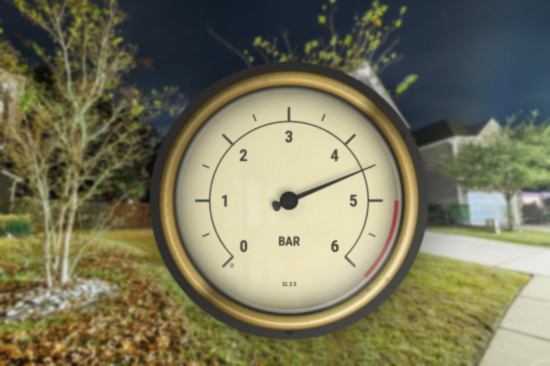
4.5 bar
